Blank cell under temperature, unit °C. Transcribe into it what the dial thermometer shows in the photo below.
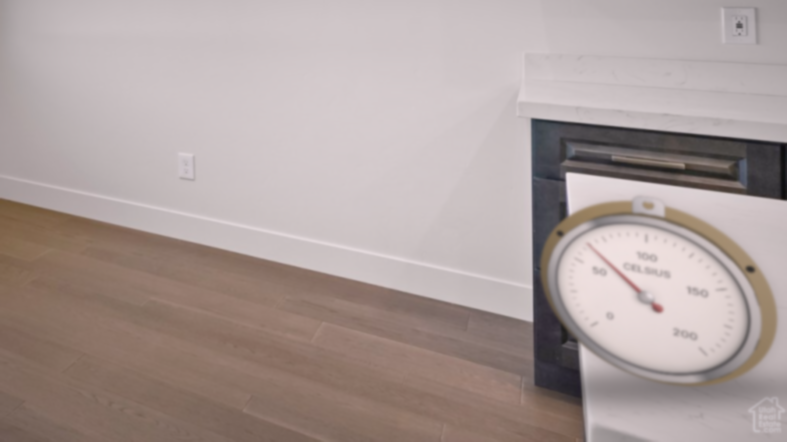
65 °C
